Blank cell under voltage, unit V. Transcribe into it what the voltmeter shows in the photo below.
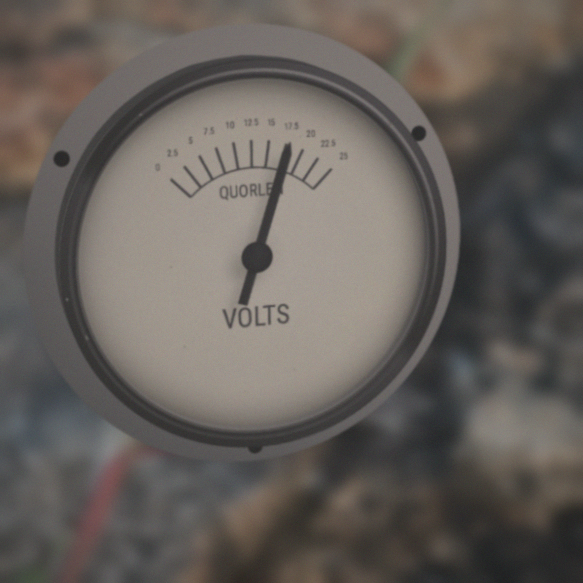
17.5 V
